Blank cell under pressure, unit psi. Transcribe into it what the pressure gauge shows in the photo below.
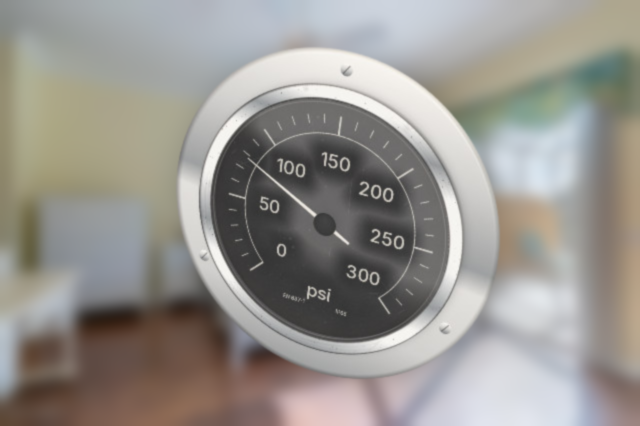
80 psi
